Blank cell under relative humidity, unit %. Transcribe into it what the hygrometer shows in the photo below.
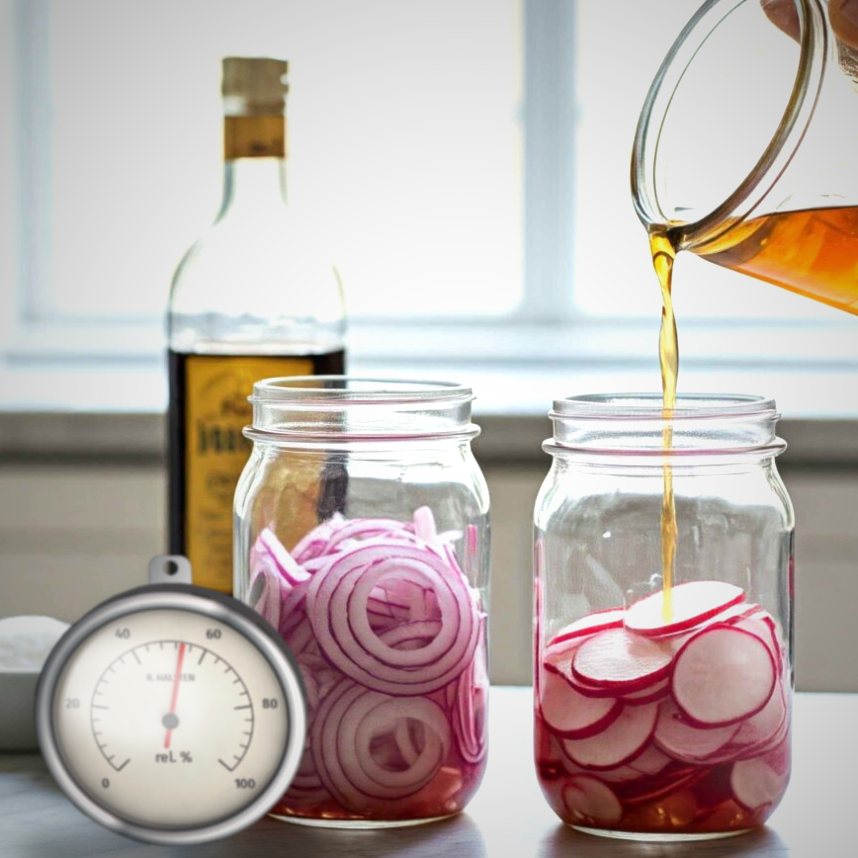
54 %
